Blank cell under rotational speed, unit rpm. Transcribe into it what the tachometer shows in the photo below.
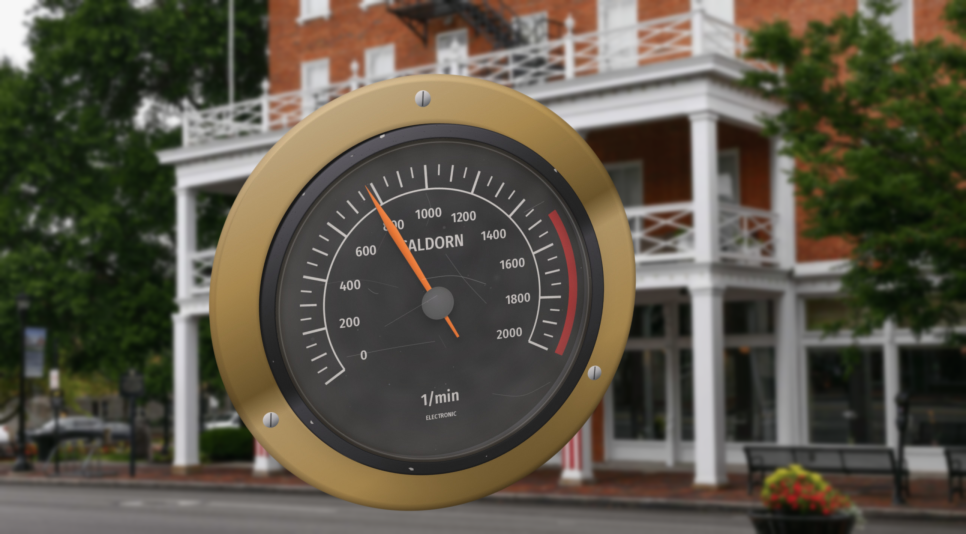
775 rpm
